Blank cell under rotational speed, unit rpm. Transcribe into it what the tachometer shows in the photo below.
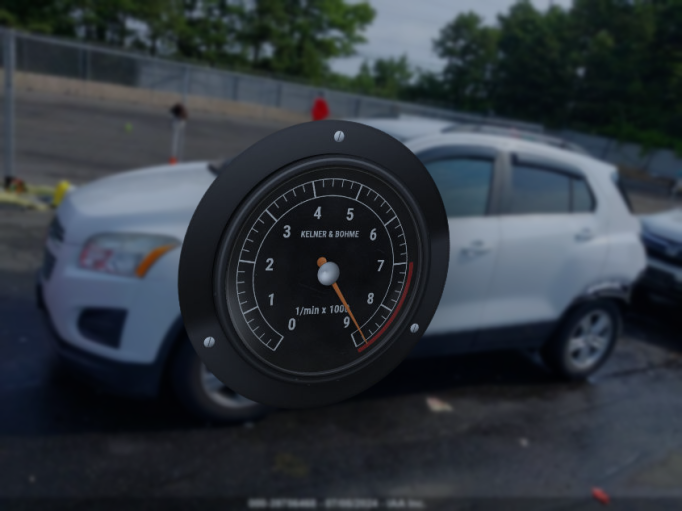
8800 rpm
